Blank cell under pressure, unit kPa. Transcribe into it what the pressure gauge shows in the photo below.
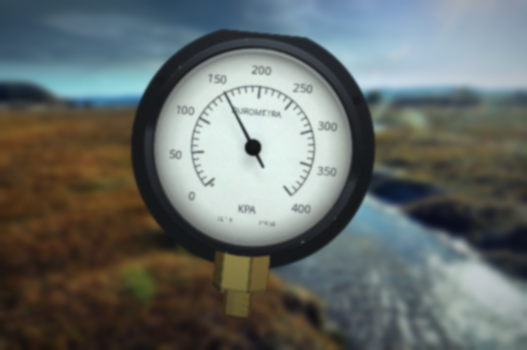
150 kPa
